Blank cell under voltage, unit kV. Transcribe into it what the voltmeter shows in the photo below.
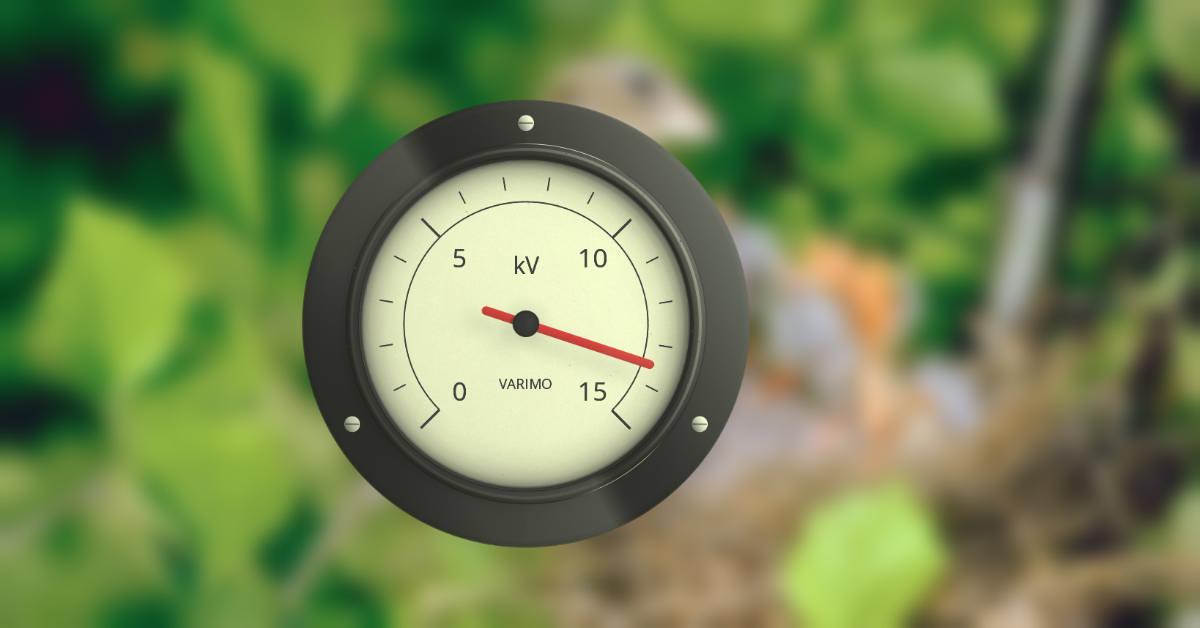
13.5 kV
